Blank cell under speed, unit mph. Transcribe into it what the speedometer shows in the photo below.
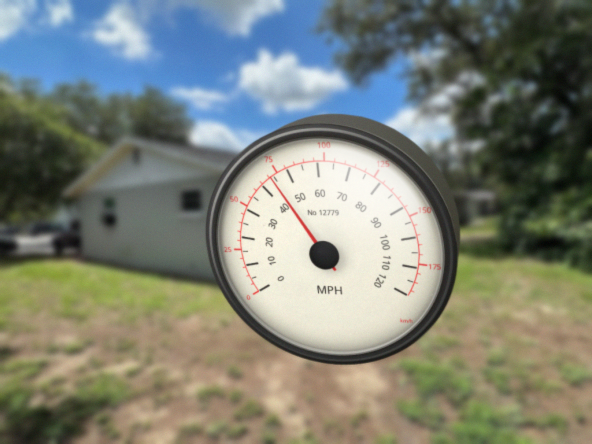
45 mph
